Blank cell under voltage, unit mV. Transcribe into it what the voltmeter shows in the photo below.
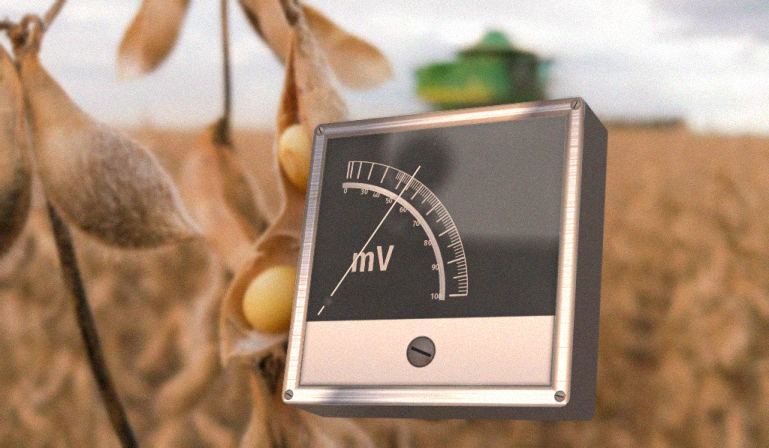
55 mV
